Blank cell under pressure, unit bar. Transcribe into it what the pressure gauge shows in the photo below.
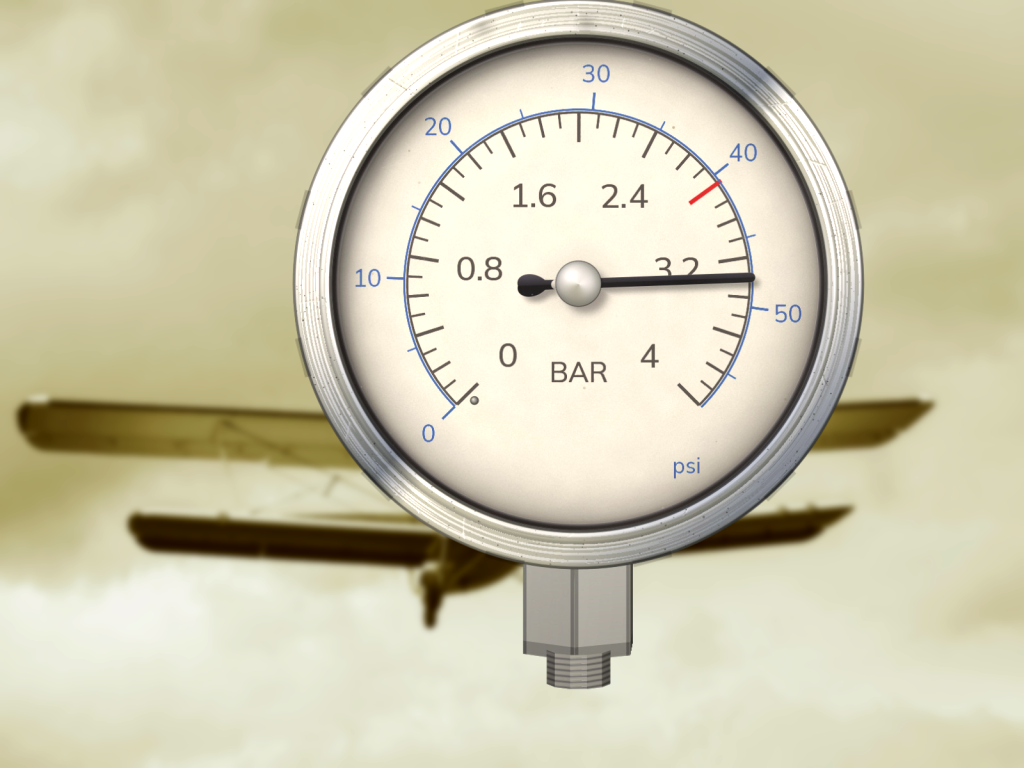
3.3 bar
